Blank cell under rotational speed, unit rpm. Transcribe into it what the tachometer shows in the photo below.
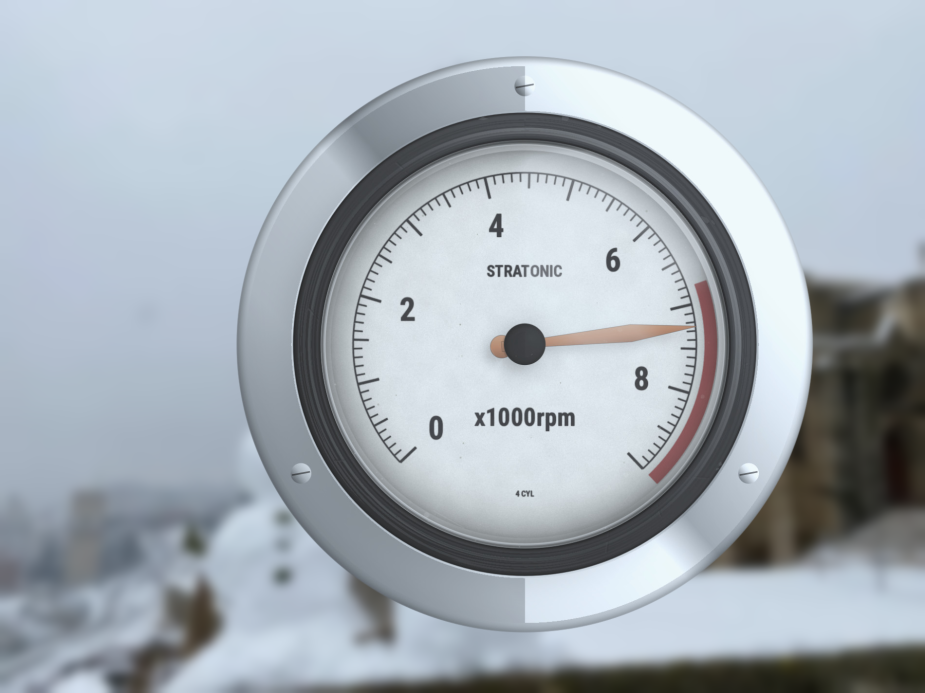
7250 rpm
